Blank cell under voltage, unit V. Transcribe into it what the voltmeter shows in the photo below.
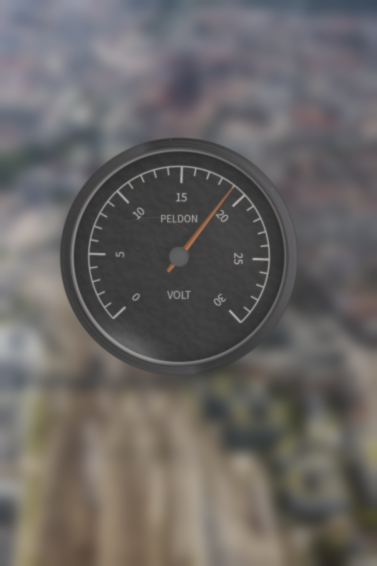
19 V
